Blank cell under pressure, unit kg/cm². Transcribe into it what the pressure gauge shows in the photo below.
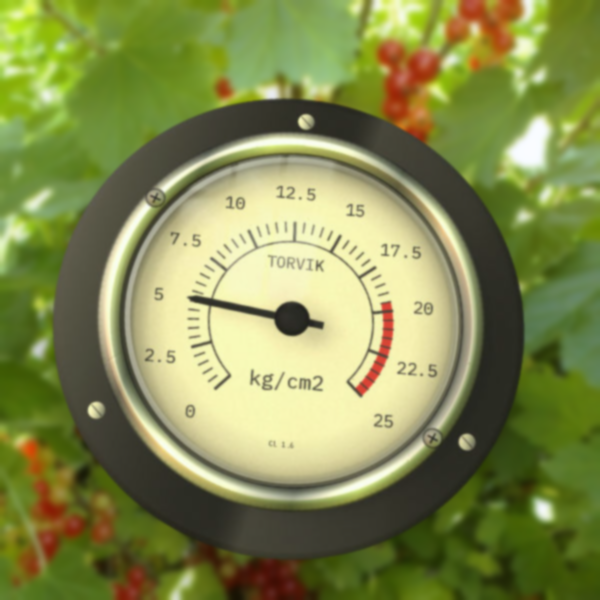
5 kg/cm²
